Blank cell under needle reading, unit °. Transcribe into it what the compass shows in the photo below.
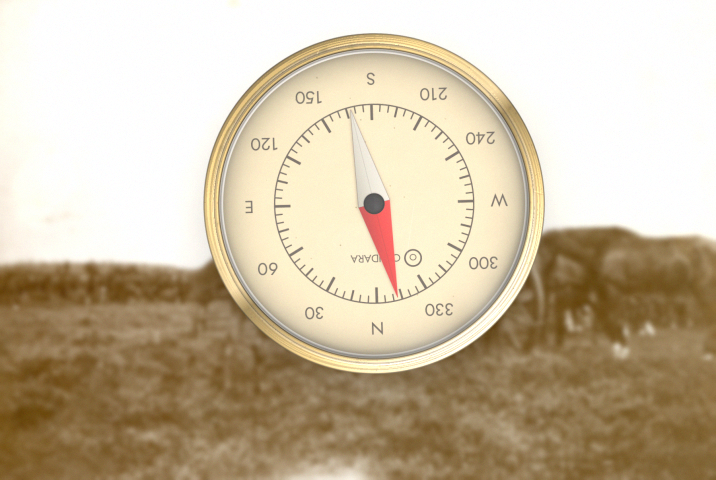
347.5 °
